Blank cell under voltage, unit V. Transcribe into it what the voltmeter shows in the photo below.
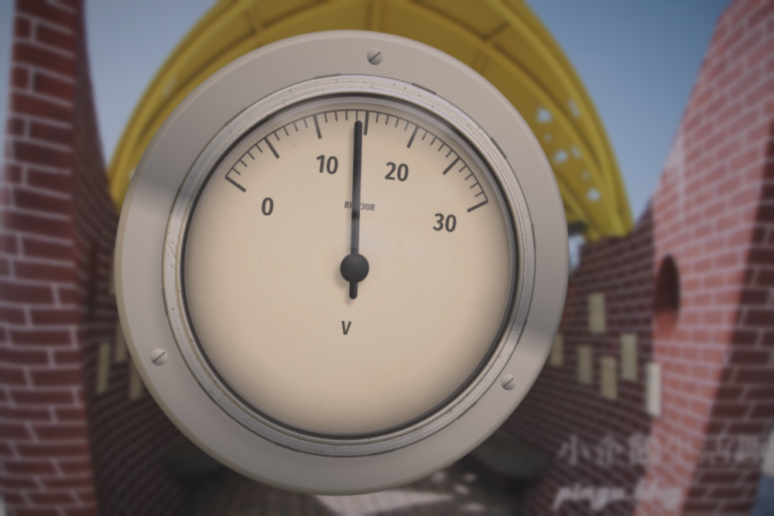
14 V
